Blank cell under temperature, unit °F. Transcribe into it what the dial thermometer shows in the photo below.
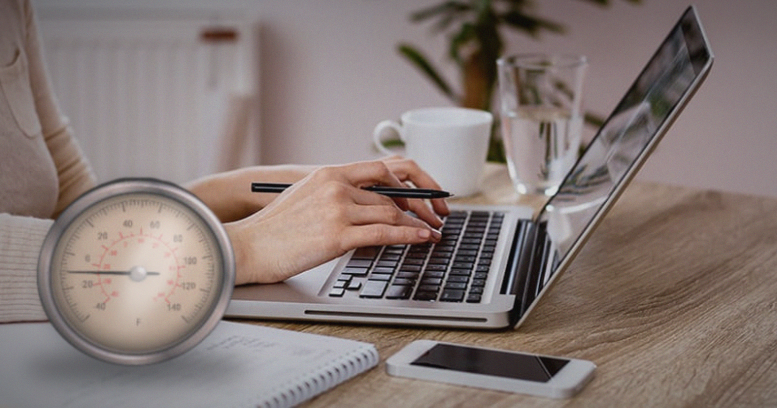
-10 °F
